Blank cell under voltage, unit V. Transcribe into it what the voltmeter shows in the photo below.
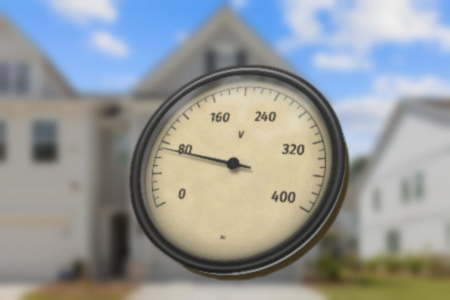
70 V
